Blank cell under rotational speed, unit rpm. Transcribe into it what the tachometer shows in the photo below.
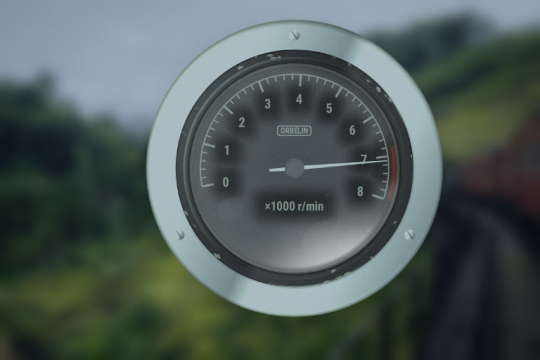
7100 rpm
